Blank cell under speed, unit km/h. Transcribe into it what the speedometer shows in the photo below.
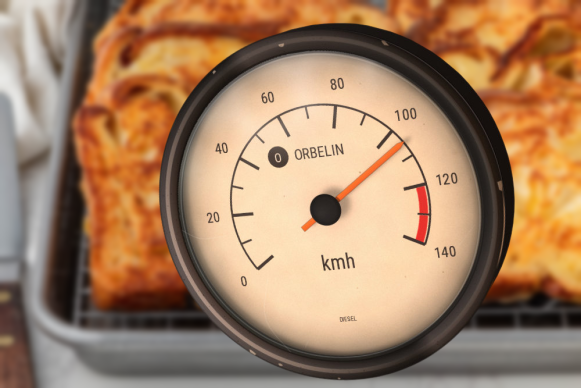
105 km/h
